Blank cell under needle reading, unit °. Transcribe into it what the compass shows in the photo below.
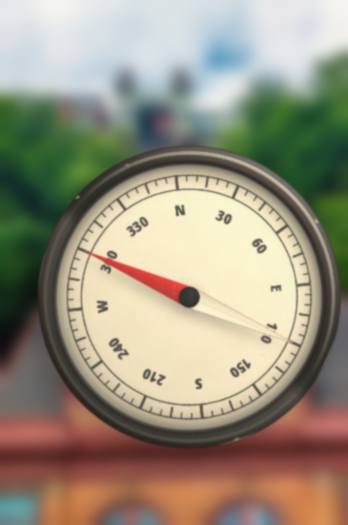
300 °
